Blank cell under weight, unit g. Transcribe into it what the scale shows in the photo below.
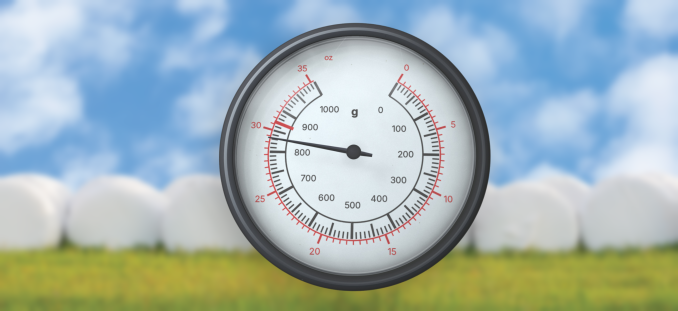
830 g
